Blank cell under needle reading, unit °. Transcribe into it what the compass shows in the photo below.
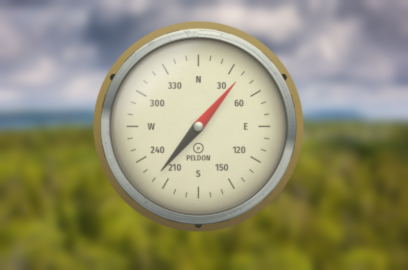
40 °
